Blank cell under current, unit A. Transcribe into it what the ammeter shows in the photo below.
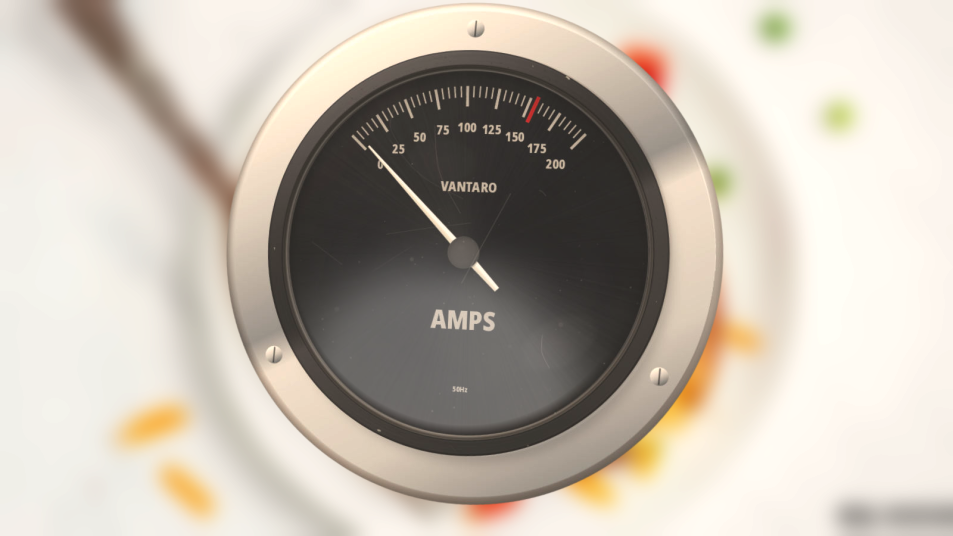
5 A
